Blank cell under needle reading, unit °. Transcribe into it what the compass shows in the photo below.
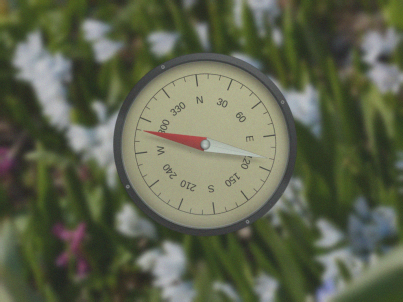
290 °
